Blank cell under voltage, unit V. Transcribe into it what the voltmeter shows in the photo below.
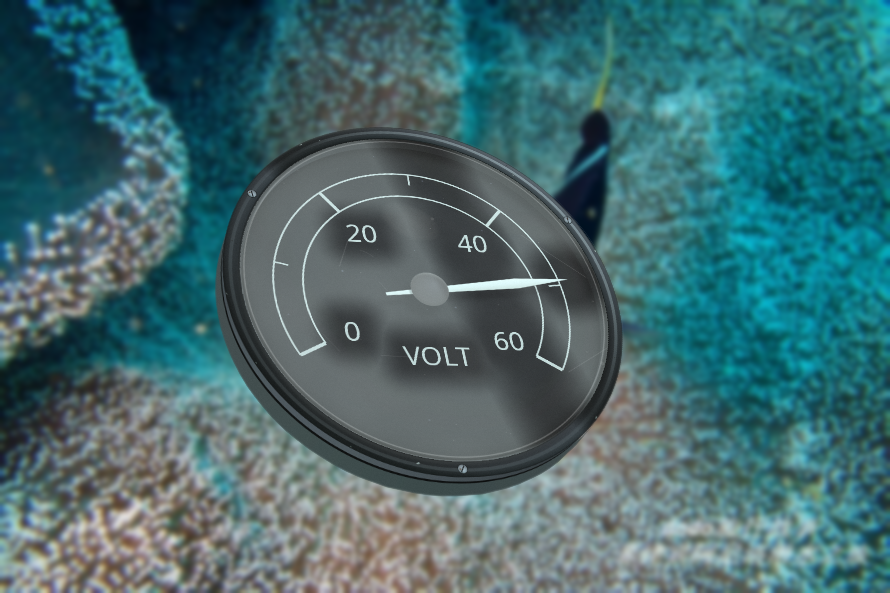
50 V
